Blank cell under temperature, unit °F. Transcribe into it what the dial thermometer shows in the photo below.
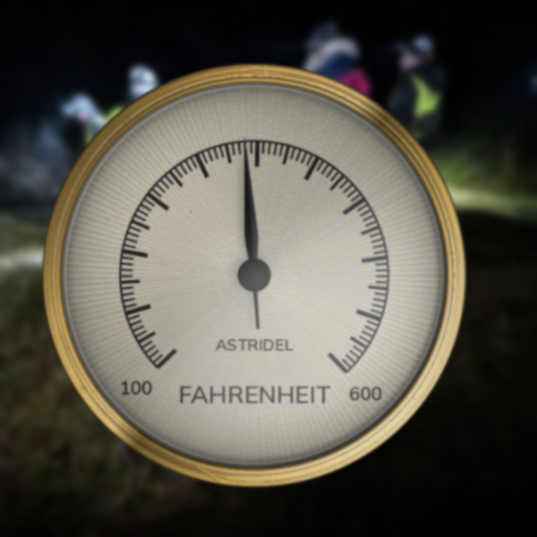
340 °F
